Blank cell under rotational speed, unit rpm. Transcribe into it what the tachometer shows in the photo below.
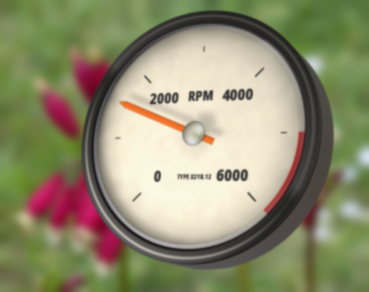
1500 rpm
